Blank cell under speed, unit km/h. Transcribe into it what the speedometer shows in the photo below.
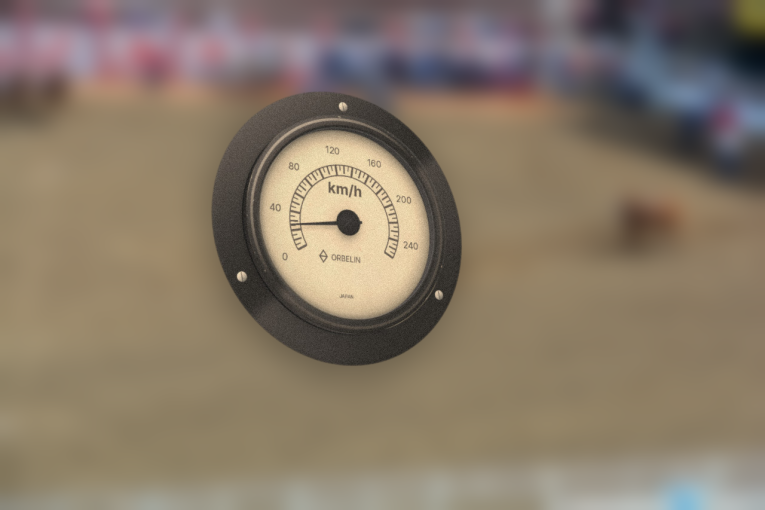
25 km/h
